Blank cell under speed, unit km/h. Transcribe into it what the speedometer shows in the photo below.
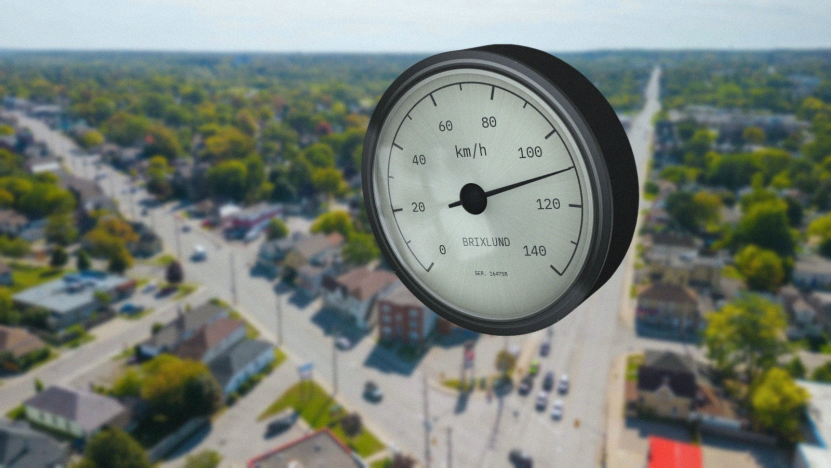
110 km/h
